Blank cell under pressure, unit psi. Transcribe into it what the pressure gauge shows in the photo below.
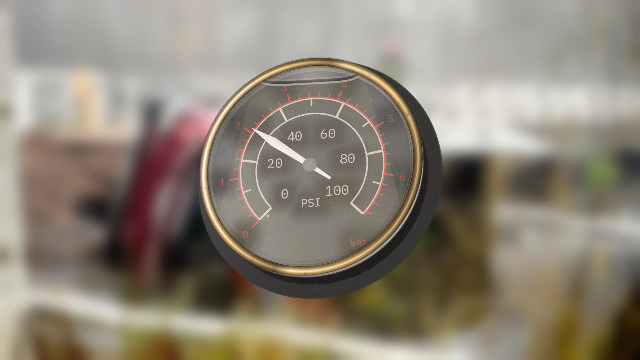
30 psi
